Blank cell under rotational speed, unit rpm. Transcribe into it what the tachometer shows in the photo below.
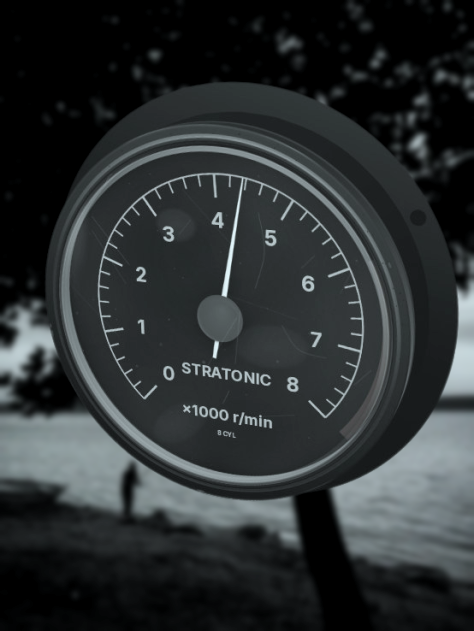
4400 rpm
